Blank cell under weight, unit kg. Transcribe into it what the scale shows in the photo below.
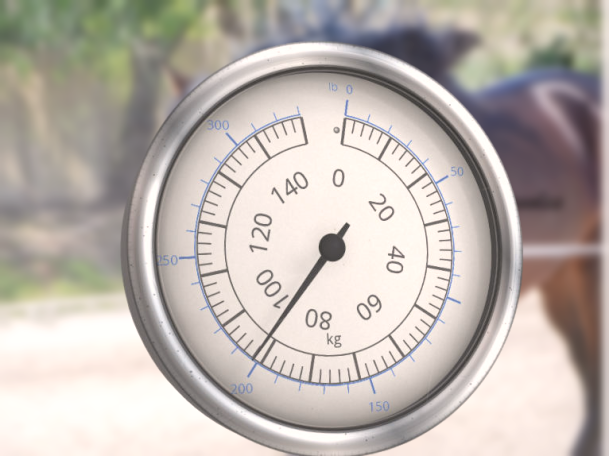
92 kg
